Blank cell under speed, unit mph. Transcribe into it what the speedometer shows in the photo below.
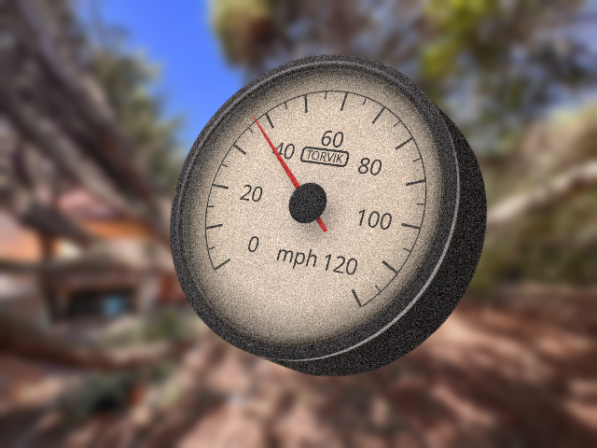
37.5 mph
